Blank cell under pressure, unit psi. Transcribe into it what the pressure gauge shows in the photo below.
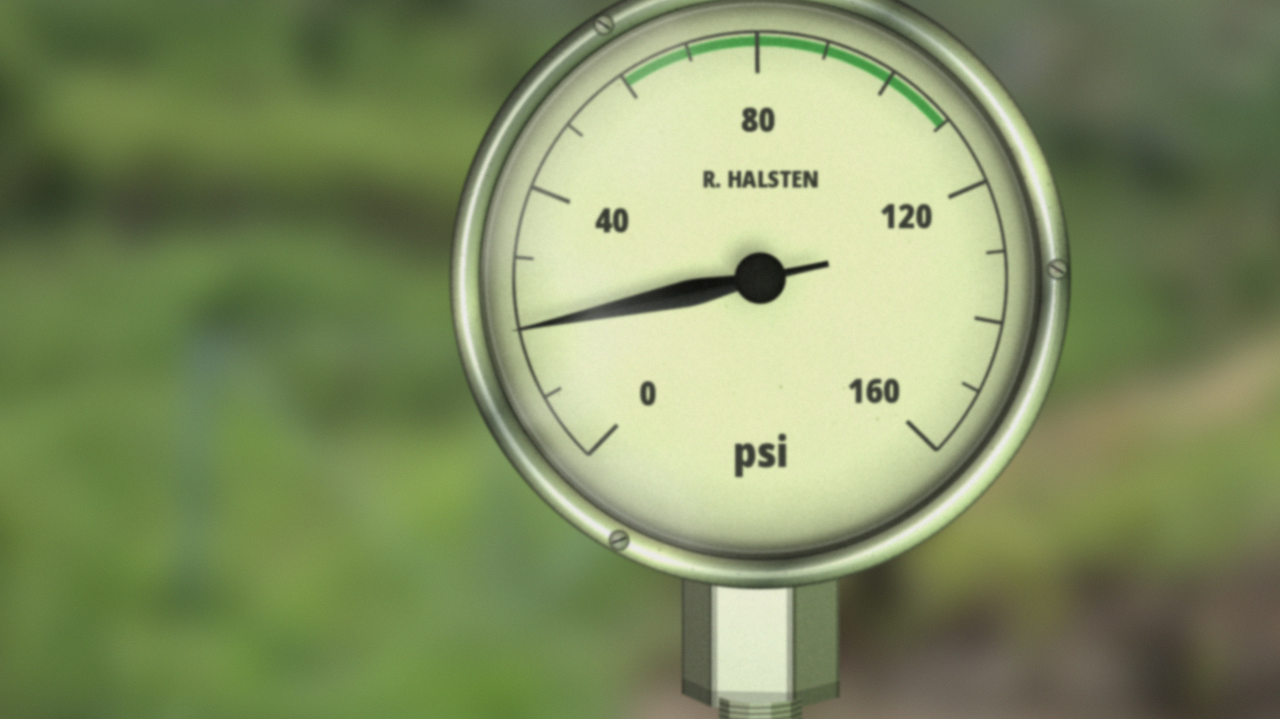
20 psi
